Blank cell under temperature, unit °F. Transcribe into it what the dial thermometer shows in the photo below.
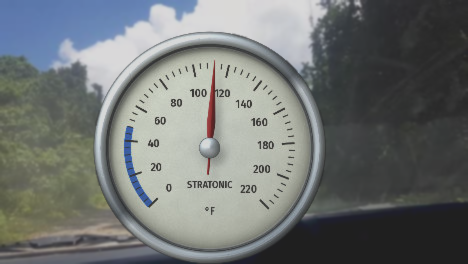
112 °F
